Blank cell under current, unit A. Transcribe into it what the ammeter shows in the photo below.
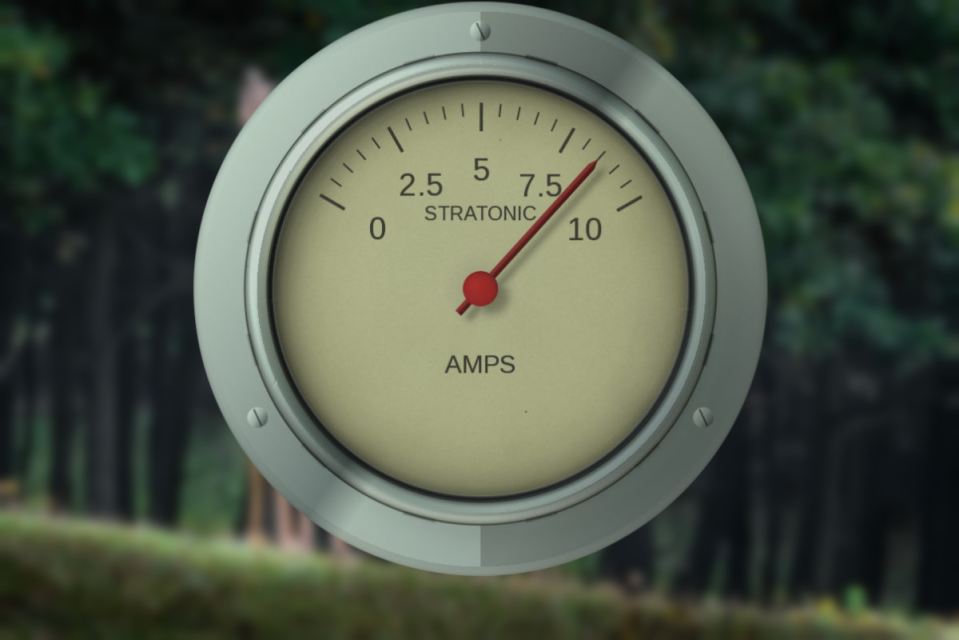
8.5 A
